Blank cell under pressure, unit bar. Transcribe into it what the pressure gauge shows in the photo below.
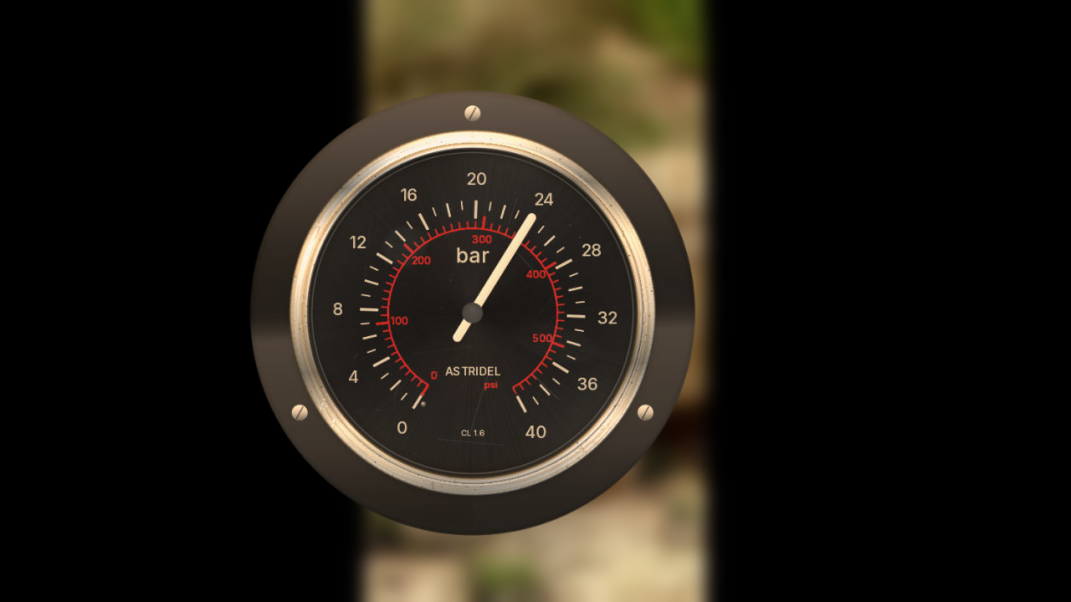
24 bar
